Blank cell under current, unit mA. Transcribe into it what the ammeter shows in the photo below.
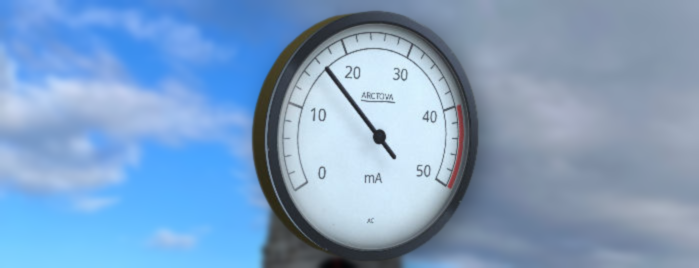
16 mA
